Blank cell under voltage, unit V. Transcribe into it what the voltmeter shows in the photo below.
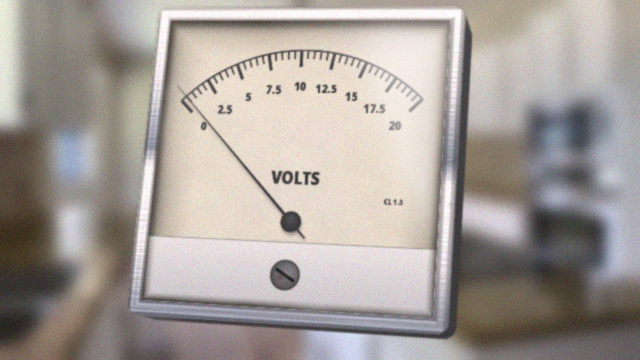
0.5 V
